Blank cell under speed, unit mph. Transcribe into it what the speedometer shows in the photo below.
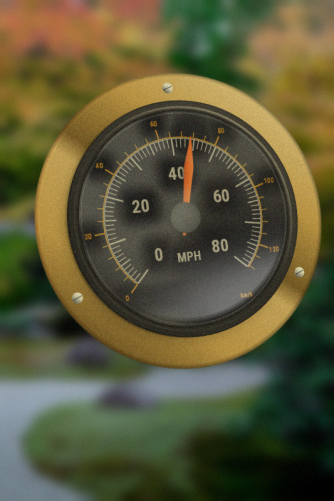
44 mph
